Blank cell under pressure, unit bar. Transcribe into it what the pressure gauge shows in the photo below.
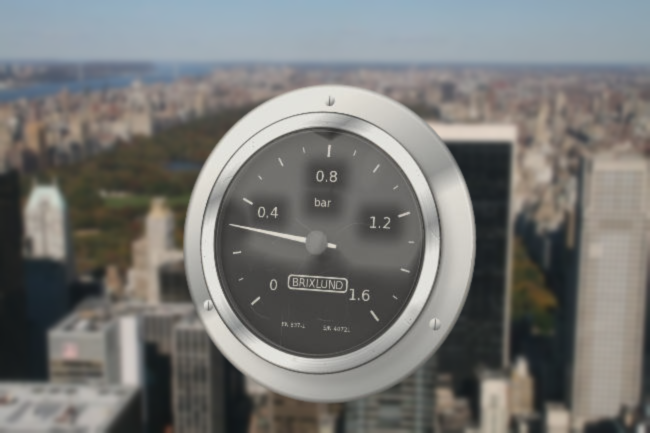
0.3 bar
